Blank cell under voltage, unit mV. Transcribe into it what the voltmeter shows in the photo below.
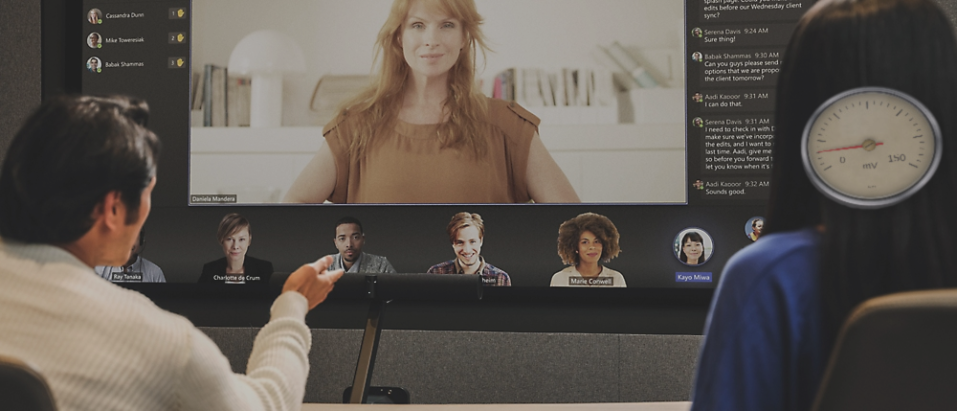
15 mV
